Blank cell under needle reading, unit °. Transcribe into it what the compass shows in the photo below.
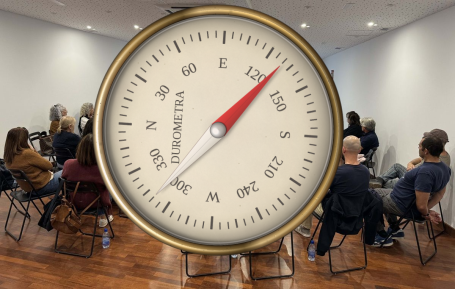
130 °
